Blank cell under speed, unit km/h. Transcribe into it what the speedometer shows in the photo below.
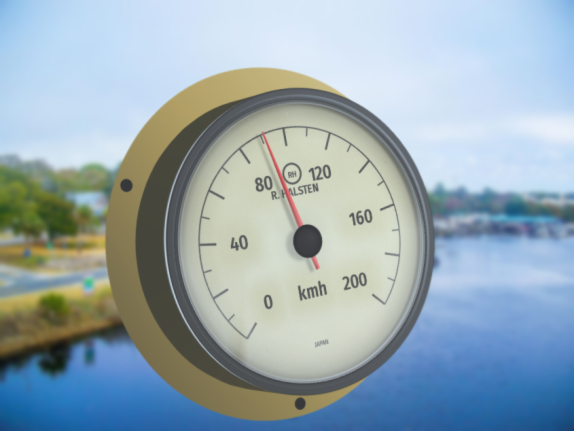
90 km/h
